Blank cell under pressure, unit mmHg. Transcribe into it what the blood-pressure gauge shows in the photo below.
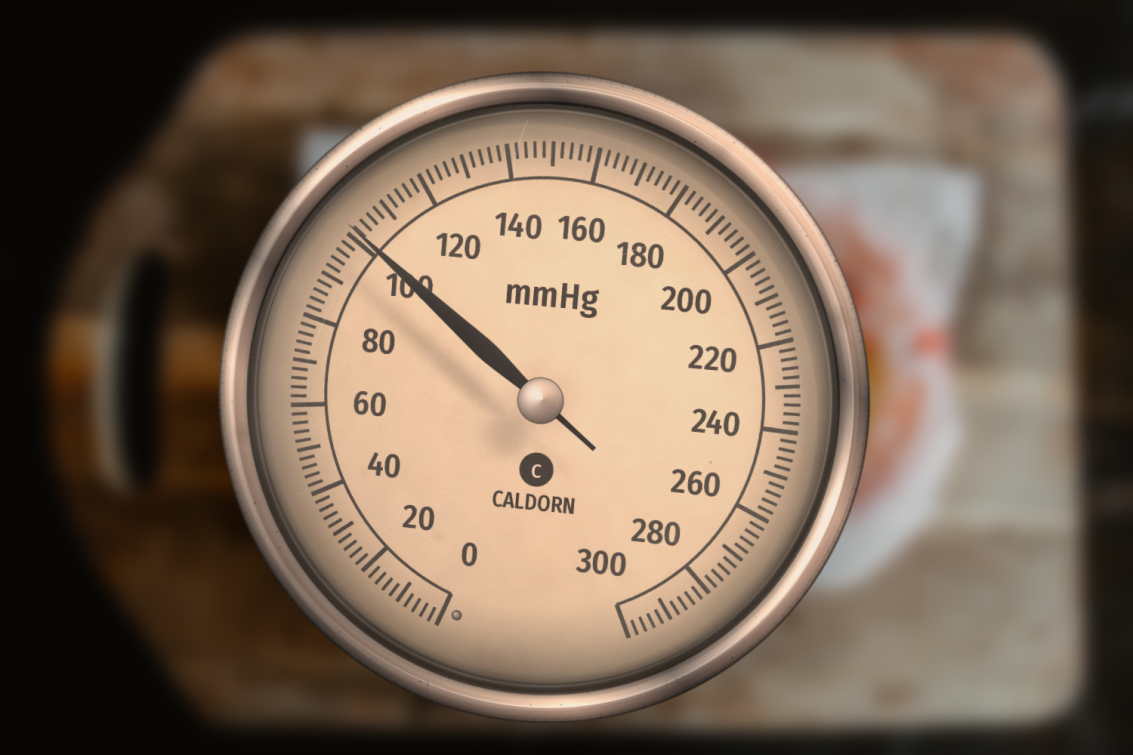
102 mmHg
